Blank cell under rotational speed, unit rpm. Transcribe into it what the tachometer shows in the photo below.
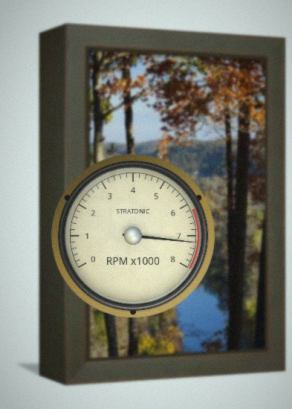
7200 rpm
